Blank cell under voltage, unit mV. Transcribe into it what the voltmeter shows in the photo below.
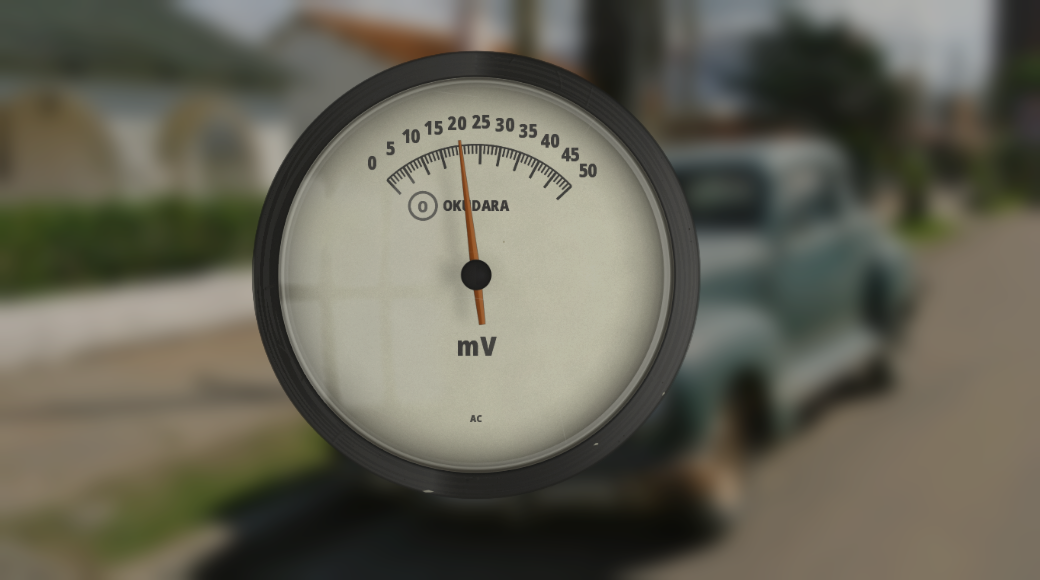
20 mV
